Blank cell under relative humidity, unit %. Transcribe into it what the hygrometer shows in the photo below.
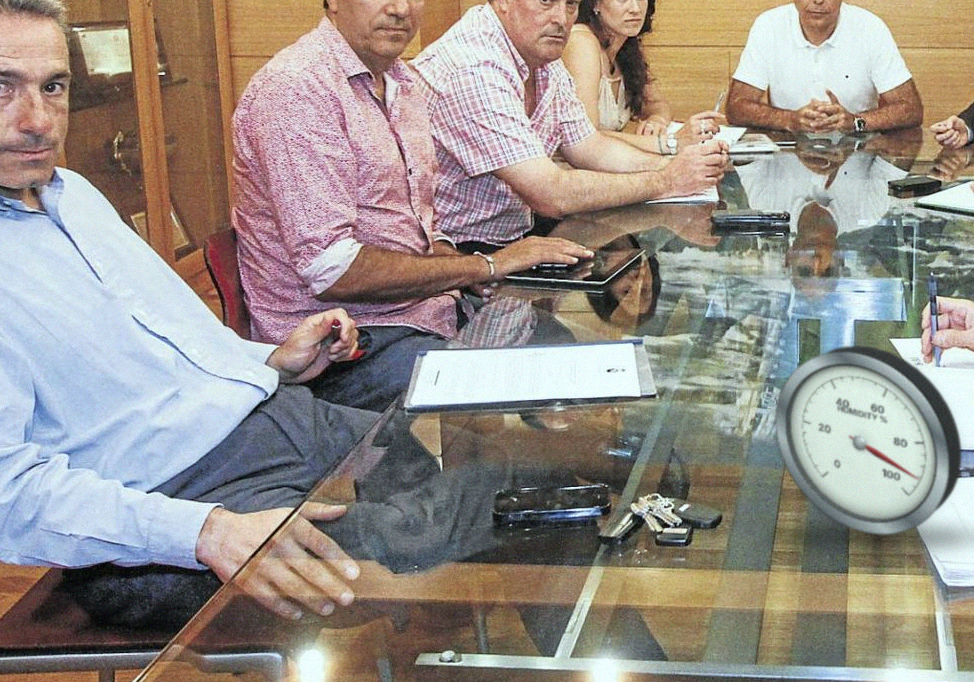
92 %
